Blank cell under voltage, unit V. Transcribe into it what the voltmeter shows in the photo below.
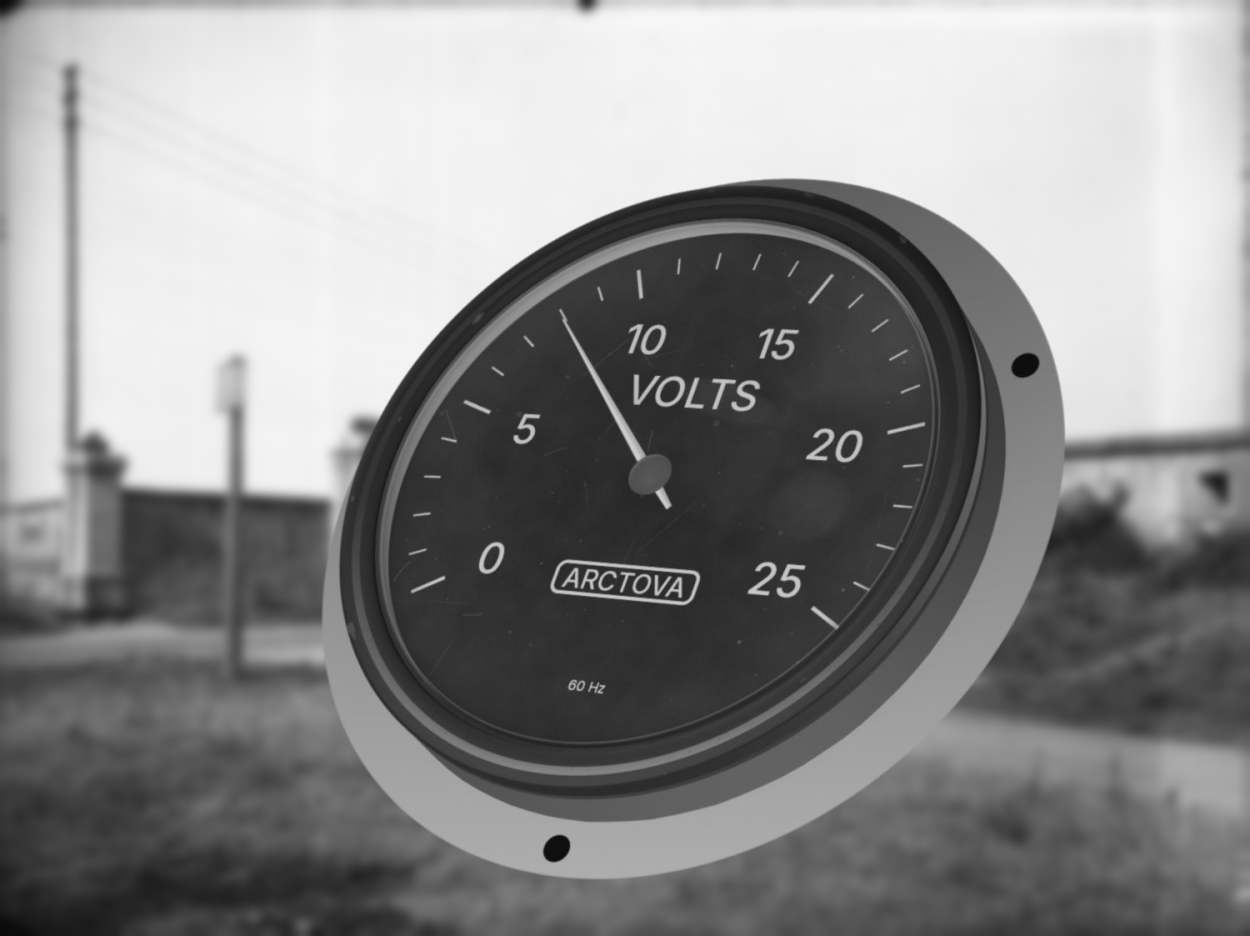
8 V
